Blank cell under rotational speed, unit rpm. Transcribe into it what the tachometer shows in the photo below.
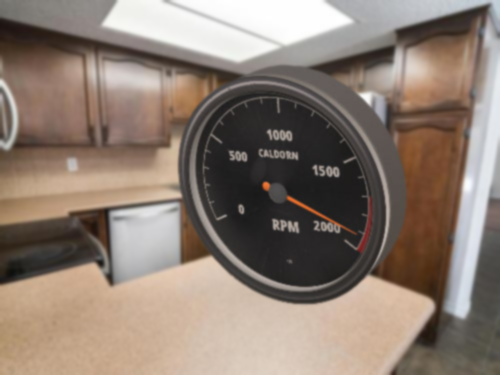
1900 rpm
